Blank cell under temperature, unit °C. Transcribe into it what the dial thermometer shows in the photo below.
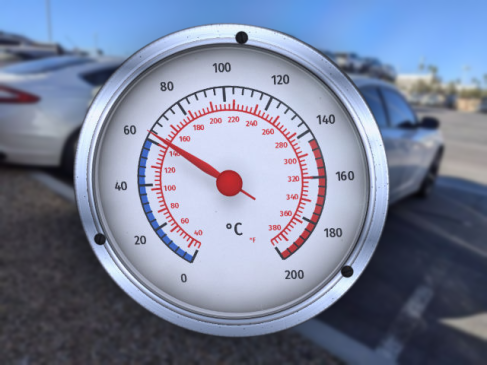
64 °C
